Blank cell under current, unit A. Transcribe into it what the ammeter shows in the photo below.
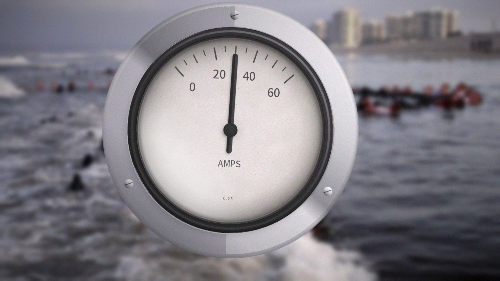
30 A
